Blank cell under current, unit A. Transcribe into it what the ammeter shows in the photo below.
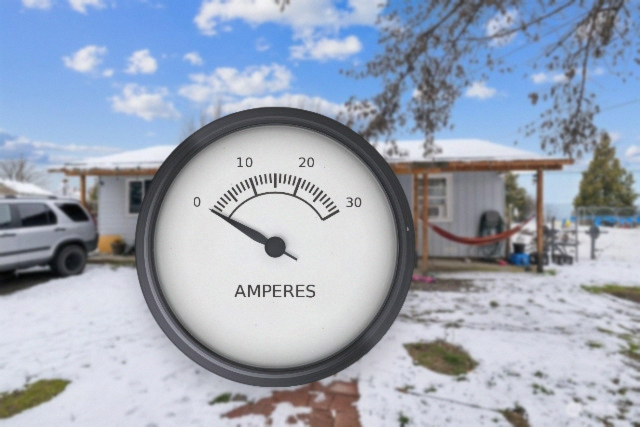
0 A
